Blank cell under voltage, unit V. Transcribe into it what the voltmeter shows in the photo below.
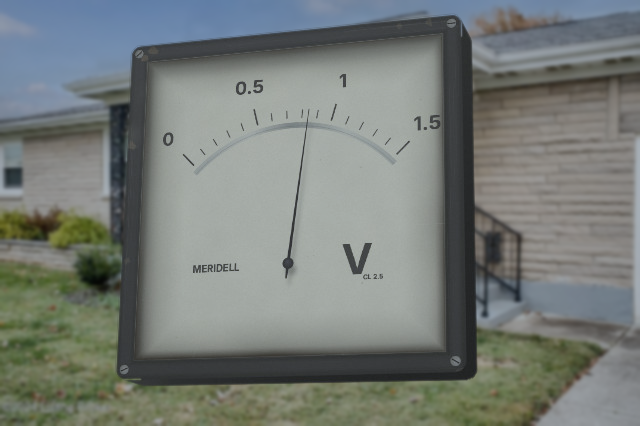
0.85 V
